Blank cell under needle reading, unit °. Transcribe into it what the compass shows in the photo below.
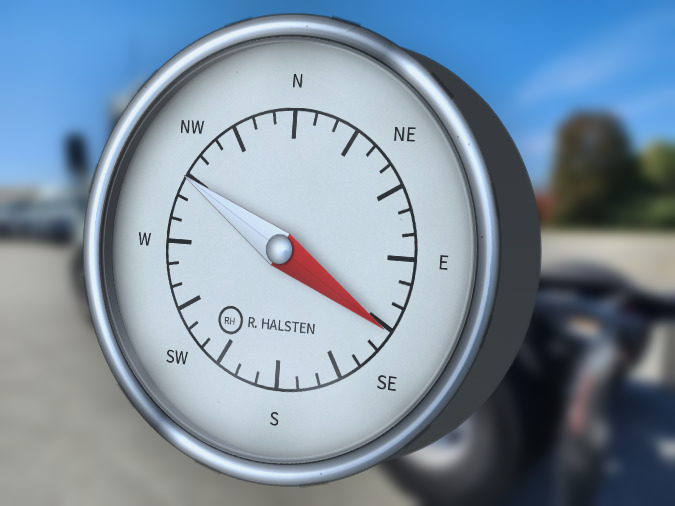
120 °
